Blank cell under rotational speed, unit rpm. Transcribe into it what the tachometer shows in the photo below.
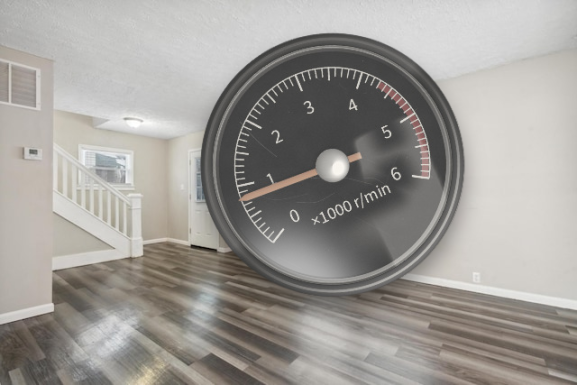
800 rpm
